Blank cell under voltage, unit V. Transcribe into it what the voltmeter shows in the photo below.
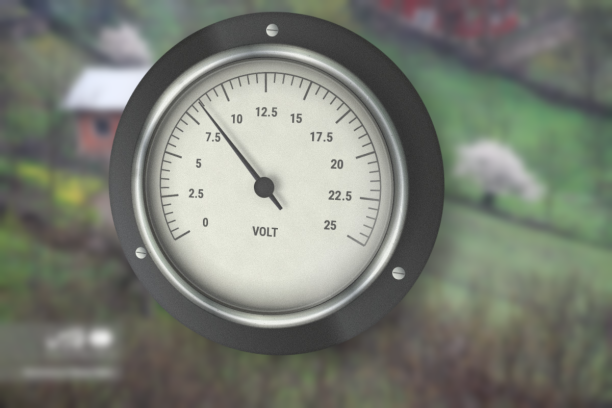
8.5 V
